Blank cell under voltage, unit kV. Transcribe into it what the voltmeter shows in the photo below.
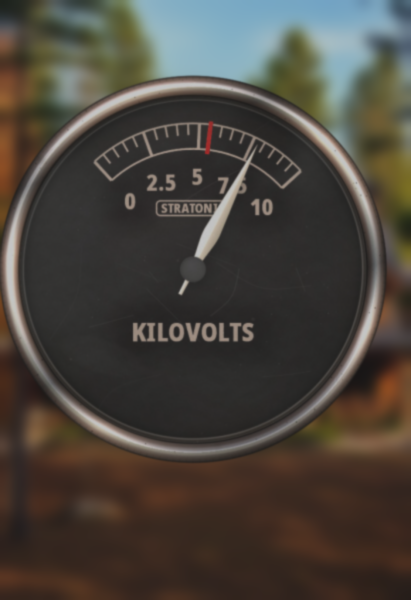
7.75 kV
